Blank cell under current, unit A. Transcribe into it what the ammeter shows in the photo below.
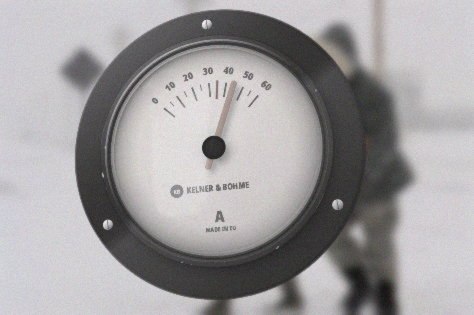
45 A
